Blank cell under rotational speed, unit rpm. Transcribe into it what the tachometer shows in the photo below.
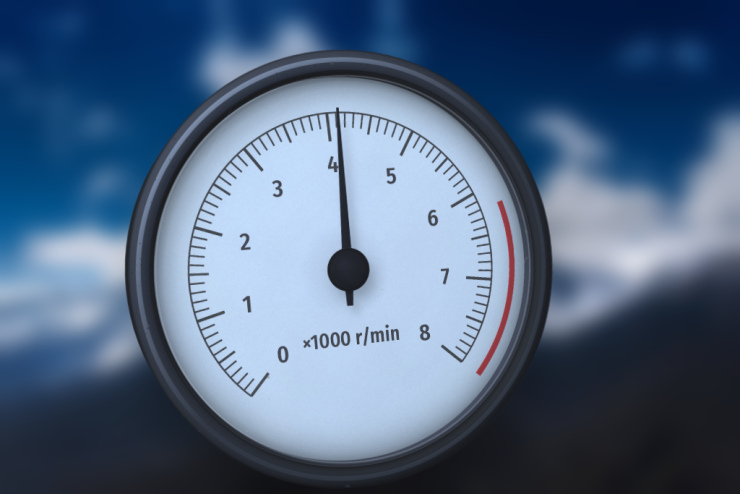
4100 rpm
